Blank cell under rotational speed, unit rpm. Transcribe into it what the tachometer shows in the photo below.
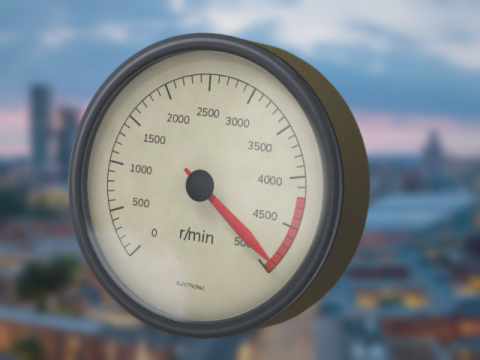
4900 rpm
